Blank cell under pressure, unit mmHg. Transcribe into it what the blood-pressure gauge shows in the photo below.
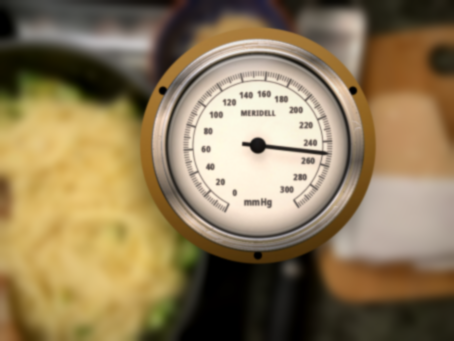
250 mmHg
